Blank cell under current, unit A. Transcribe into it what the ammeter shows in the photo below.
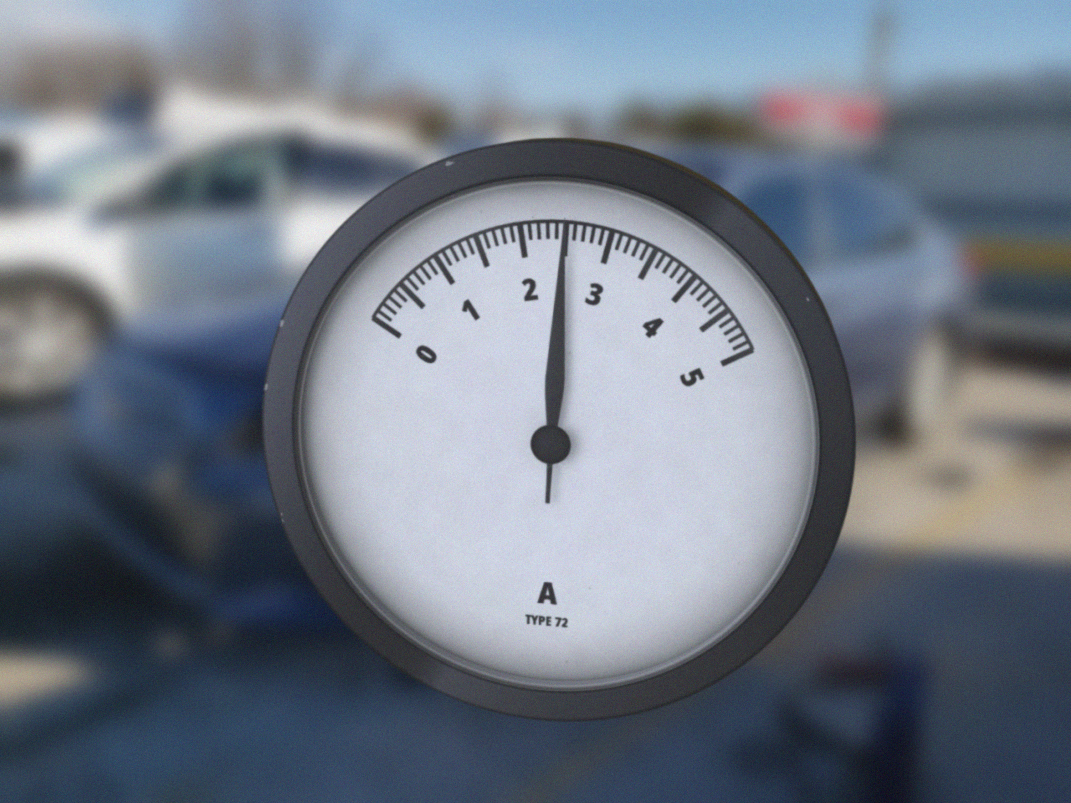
2.5 A
